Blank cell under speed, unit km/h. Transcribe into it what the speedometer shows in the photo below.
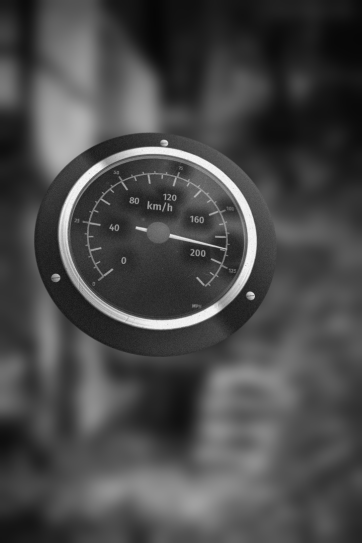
190 km/h
